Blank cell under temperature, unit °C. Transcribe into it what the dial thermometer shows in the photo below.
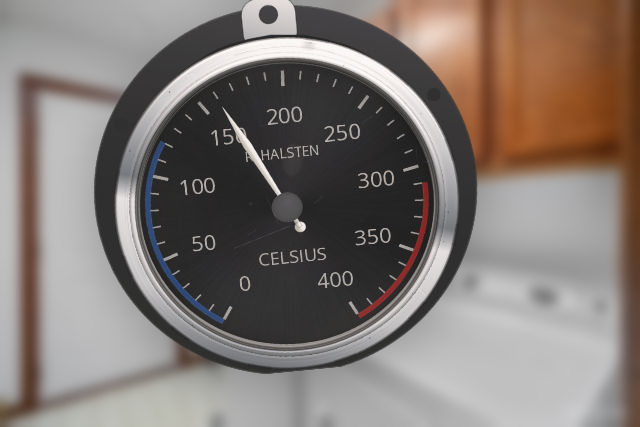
160 °C
